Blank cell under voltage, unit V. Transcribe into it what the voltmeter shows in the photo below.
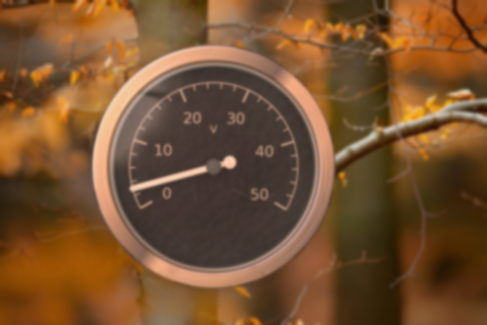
3 V
